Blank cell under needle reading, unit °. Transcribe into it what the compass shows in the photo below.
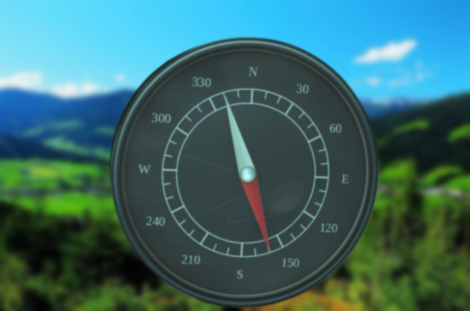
160 °
